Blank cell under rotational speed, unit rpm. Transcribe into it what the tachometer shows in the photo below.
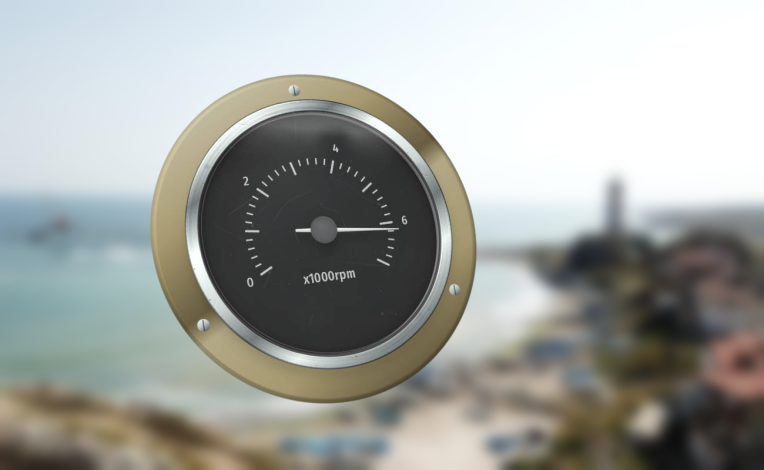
6200 rpm
